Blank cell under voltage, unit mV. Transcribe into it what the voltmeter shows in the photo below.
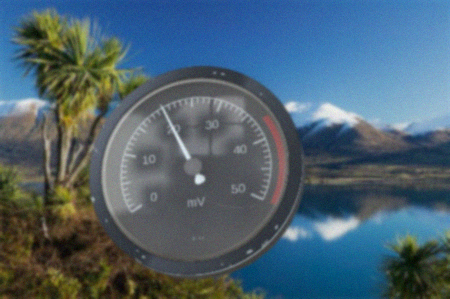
20 mV
